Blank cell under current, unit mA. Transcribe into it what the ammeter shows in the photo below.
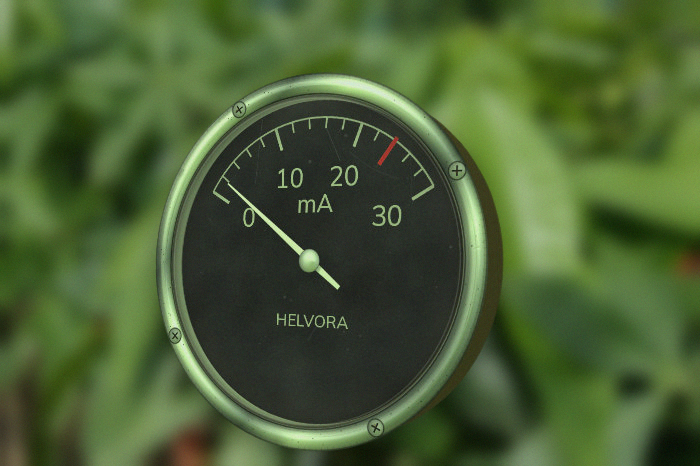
2 mA
